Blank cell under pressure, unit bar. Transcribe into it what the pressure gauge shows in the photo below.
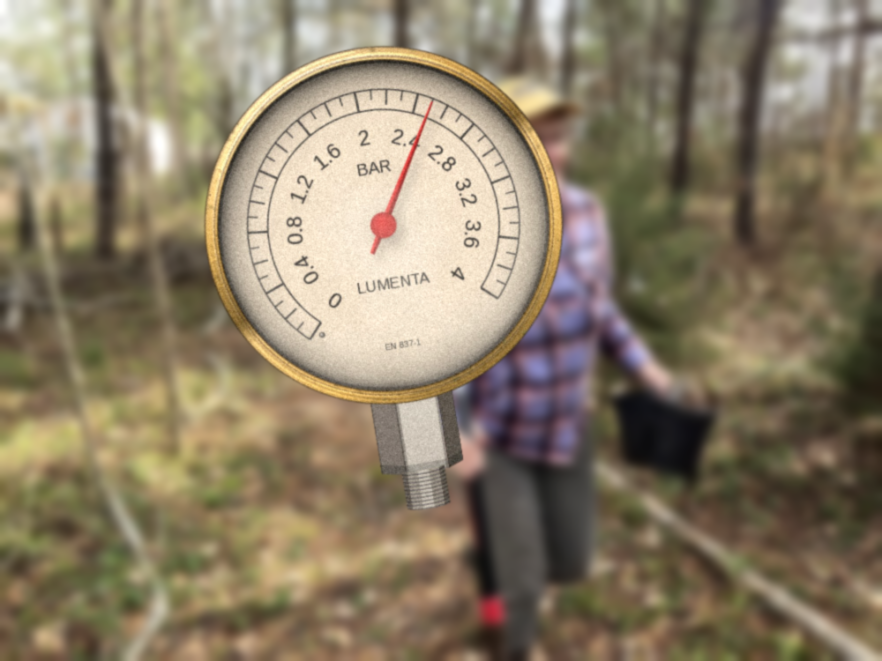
2.5 bar
